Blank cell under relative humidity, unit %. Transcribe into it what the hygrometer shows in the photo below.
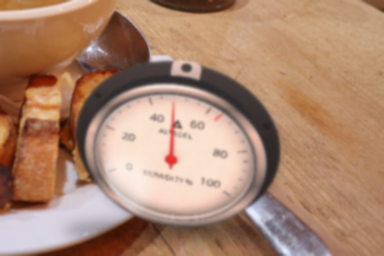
48 %
